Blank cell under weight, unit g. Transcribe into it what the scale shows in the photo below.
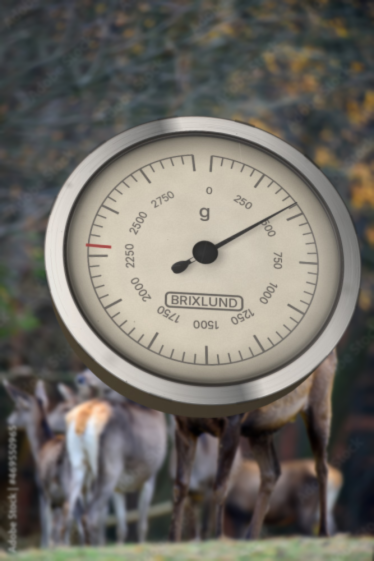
450 g
